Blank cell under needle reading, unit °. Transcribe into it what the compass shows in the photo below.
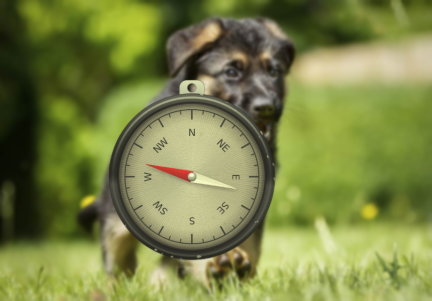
285 °
